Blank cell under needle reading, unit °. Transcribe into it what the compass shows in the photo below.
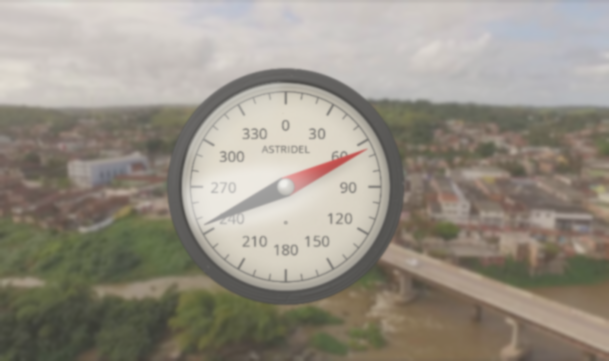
65 °
